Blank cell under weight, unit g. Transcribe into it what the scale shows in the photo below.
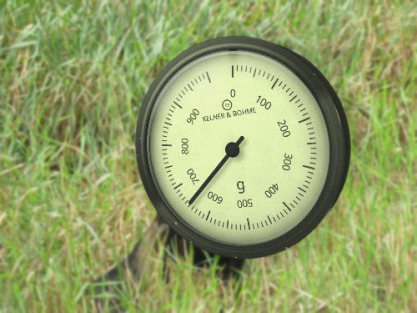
650 g
